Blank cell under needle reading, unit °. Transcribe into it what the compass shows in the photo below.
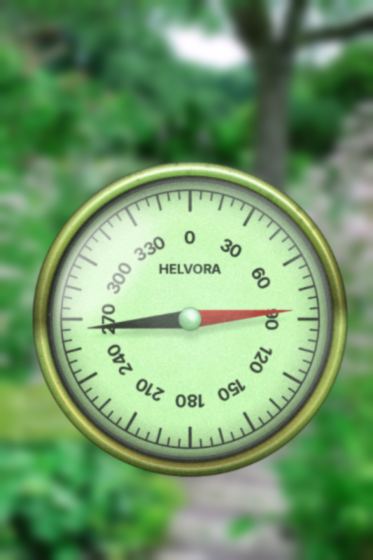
85 °
